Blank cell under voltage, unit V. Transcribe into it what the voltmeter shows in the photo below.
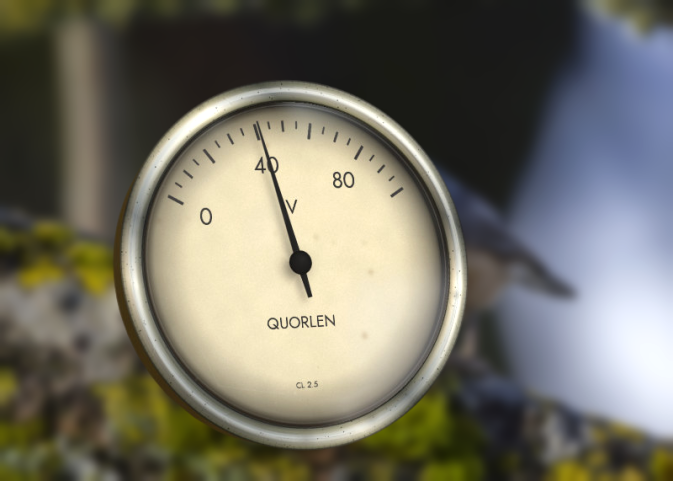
40 V
